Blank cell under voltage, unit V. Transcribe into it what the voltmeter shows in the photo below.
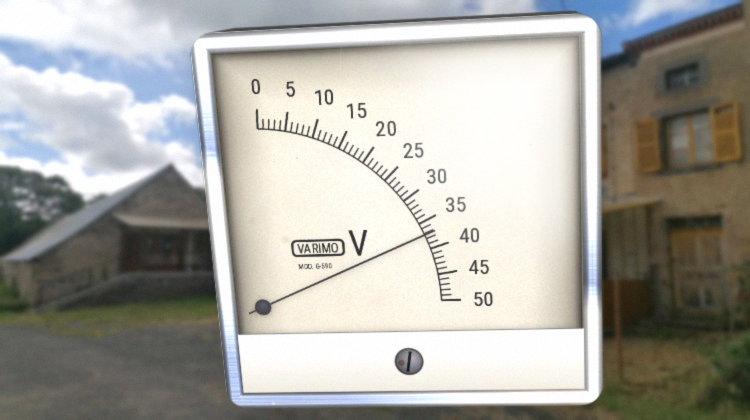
37 V
